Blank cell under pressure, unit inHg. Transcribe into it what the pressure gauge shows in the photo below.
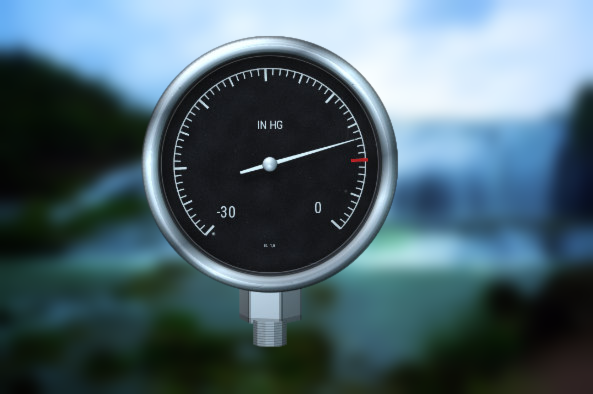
-6.5 inHg
